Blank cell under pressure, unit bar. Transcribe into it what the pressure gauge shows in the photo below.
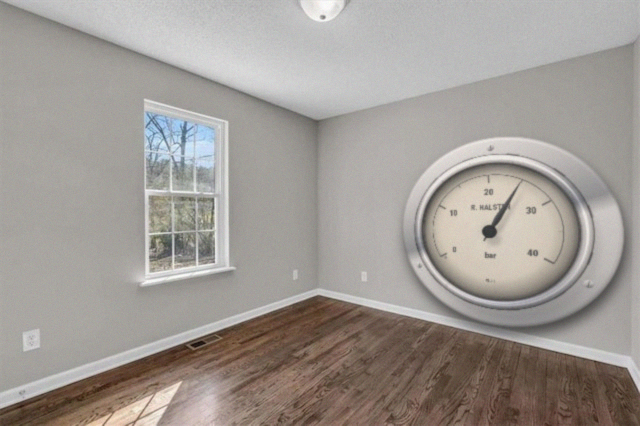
25 bar
